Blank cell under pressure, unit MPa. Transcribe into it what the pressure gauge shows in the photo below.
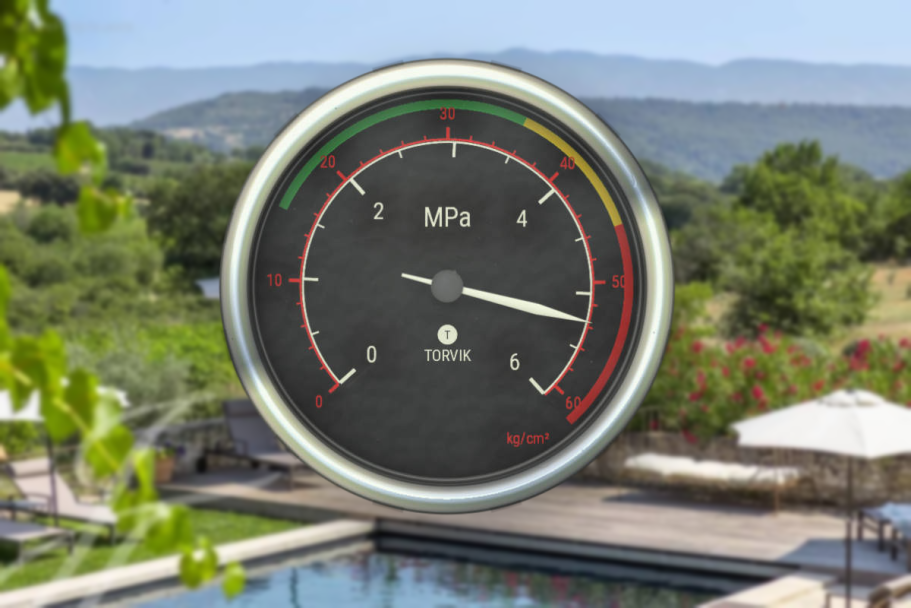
5.25 MPa
